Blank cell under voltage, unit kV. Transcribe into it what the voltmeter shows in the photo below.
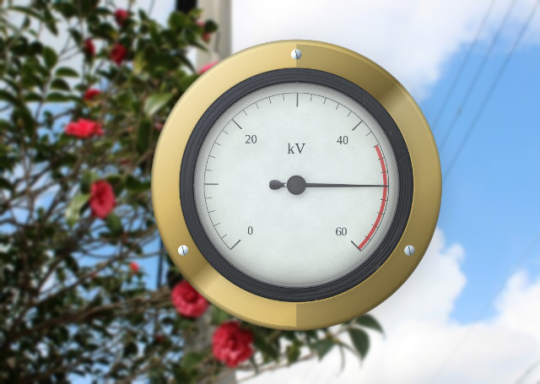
50 kV
